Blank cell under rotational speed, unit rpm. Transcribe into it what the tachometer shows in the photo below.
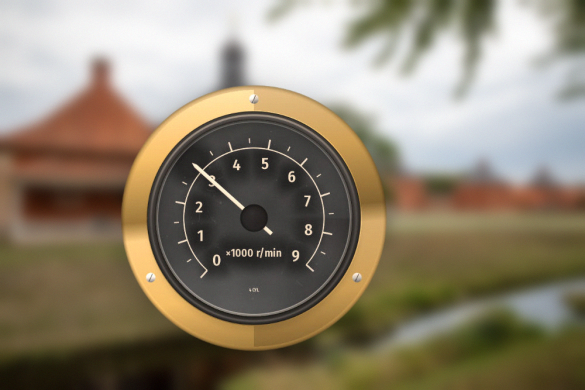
3000 rpm
